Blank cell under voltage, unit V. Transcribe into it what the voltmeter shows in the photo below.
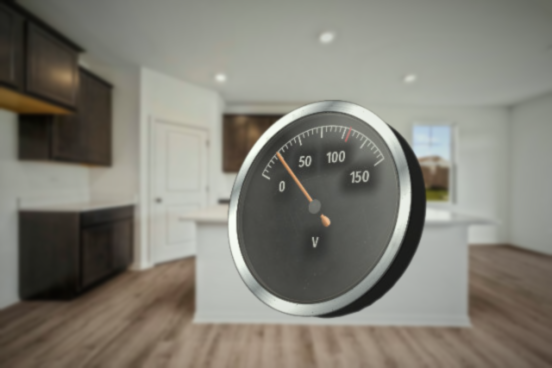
25 V
